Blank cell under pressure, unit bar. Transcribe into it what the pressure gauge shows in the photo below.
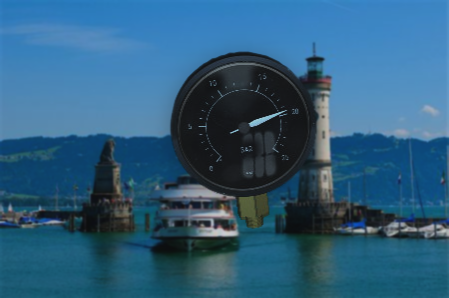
19.5 bar
